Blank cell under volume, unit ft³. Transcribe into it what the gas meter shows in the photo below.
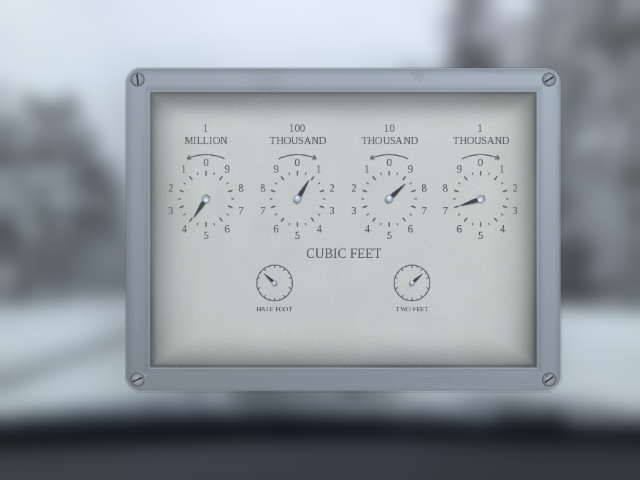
408700 ft³
